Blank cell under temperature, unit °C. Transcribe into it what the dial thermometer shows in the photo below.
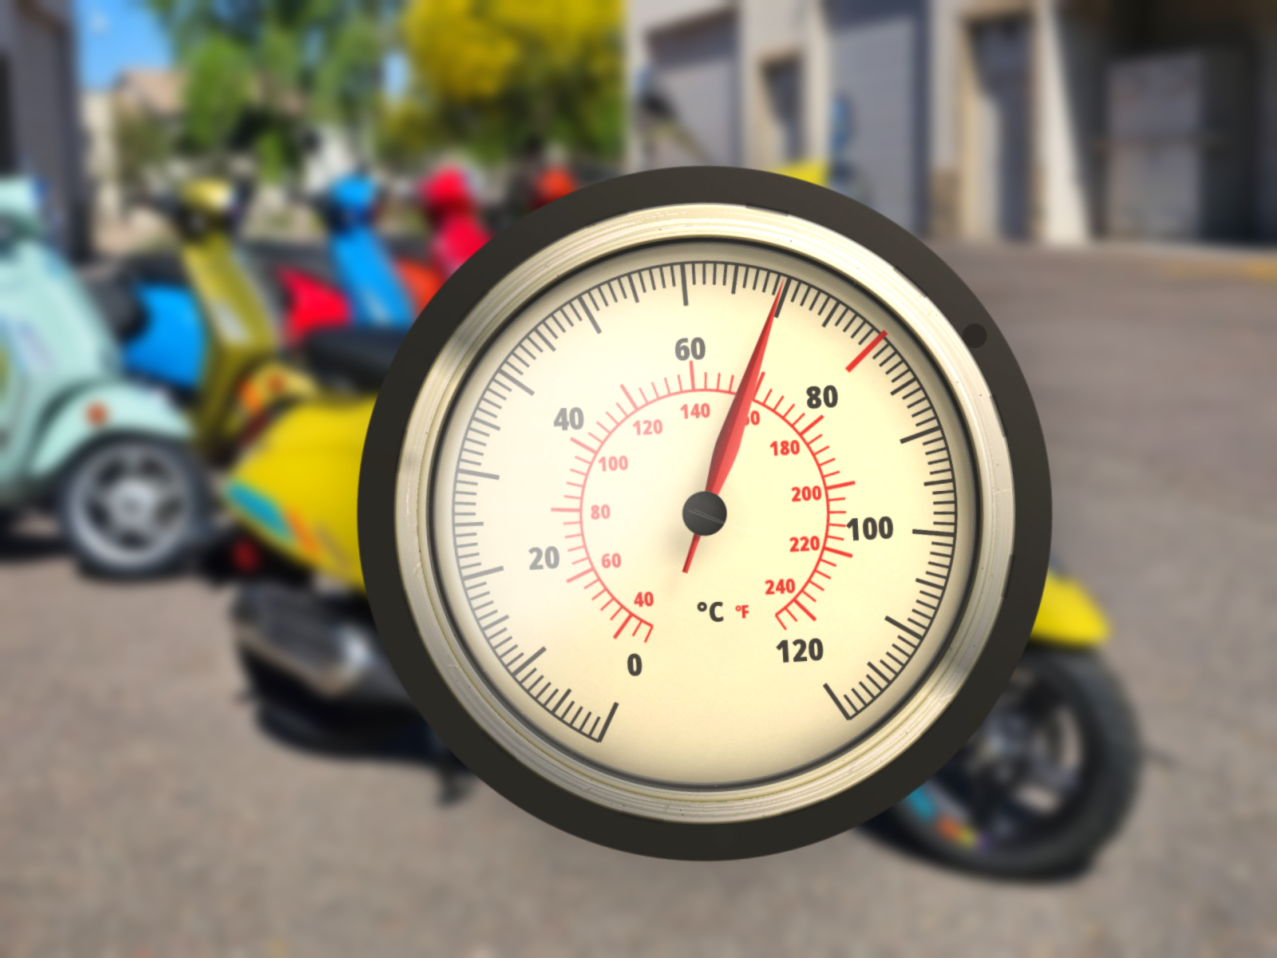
69.5 °C
